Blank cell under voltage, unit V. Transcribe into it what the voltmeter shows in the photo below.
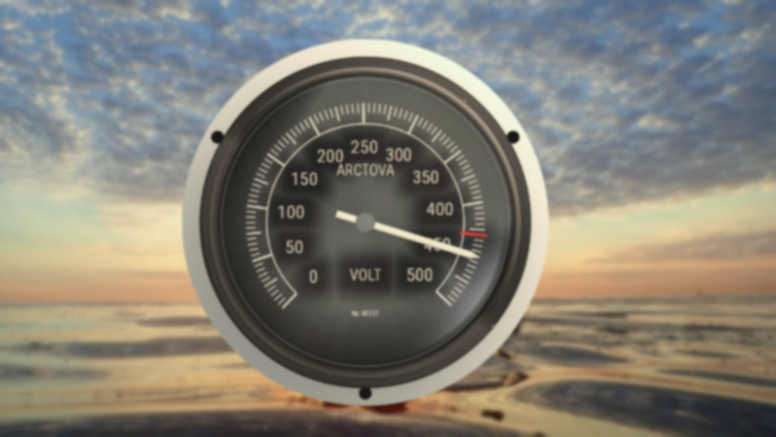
450 V
